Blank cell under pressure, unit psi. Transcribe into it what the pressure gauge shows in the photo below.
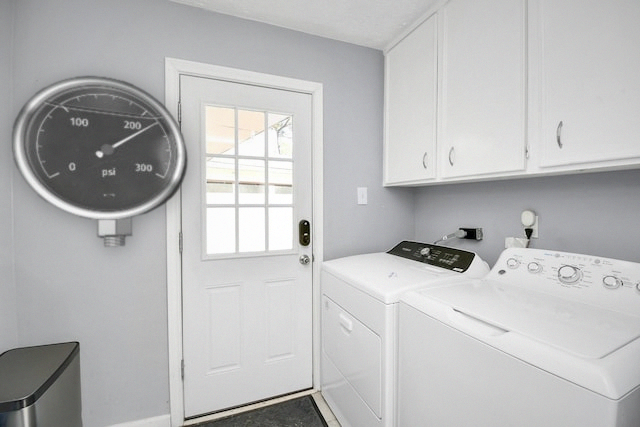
220 psi
